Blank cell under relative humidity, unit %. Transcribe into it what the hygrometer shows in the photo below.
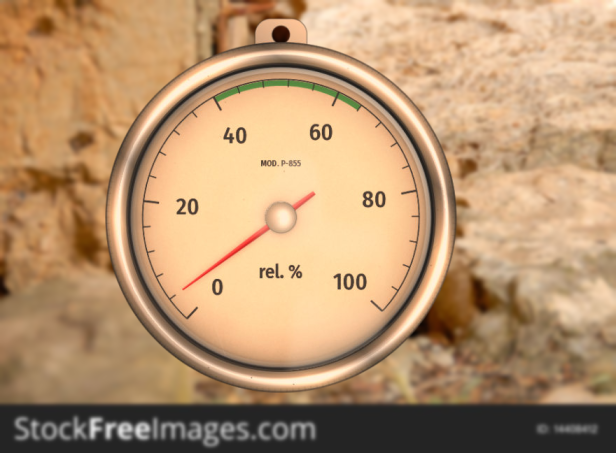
4 %
